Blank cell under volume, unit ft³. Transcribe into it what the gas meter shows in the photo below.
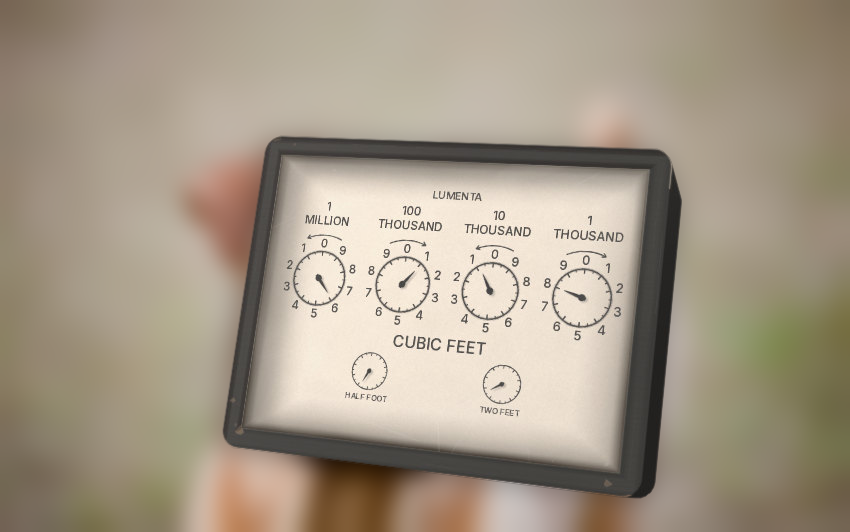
610800 ft³
